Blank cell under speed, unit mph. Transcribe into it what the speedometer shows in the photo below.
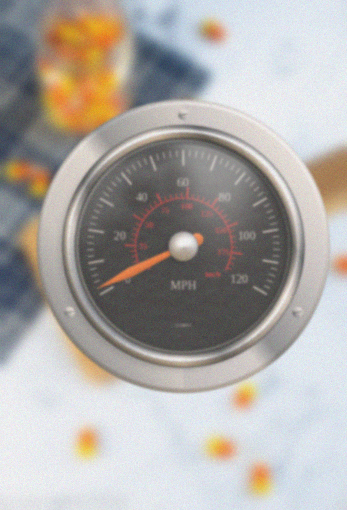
2 mph
